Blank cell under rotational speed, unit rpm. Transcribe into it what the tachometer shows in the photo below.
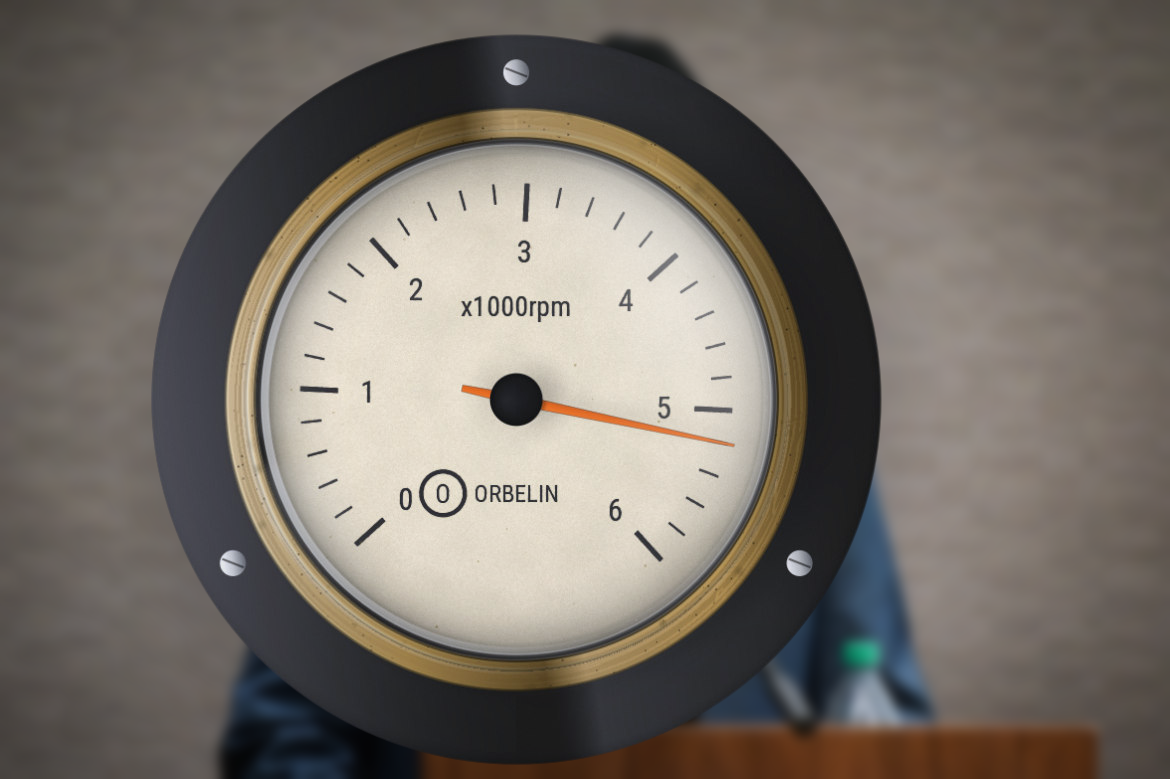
5200 rpm
